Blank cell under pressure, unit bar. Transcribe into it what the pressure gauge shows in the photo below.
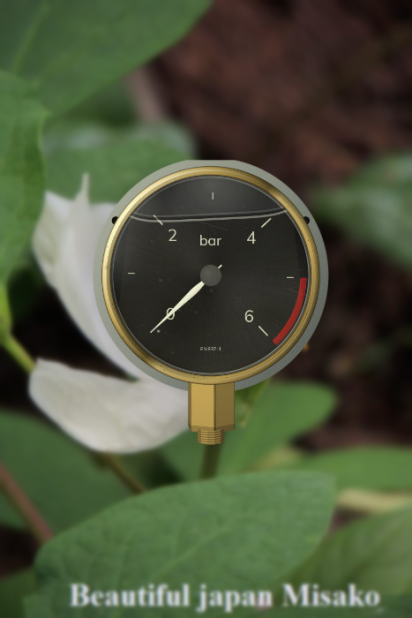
0 bar
